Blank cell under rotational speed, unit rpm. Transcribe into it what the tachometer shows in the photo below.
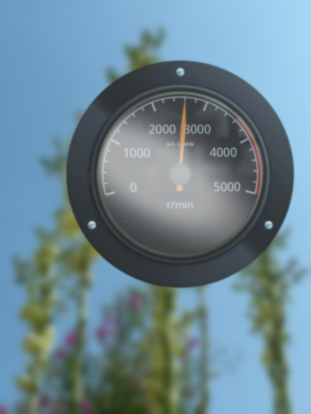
2600 rpm
